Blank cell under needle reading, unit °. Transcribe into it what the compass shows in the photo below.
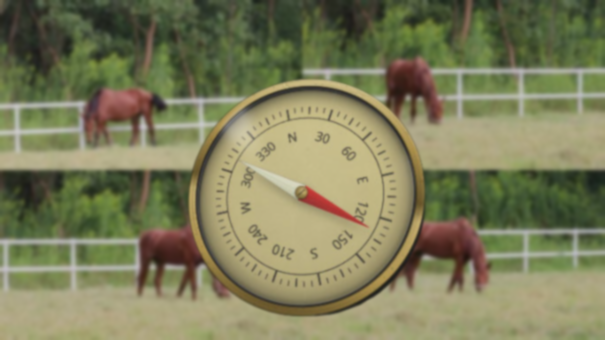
130 °
